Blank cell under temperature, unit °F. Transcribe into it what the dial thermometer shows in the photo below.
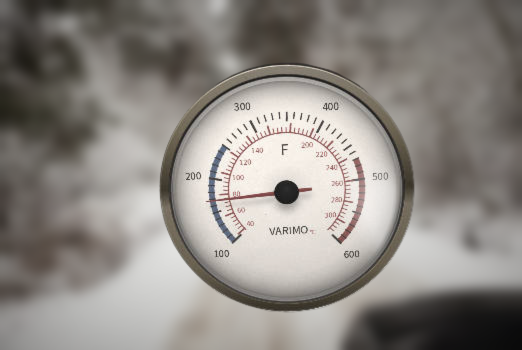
170 °F
